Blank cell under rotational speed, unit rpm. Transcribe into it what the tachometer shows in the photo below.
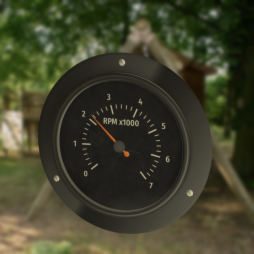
2200 rpm
